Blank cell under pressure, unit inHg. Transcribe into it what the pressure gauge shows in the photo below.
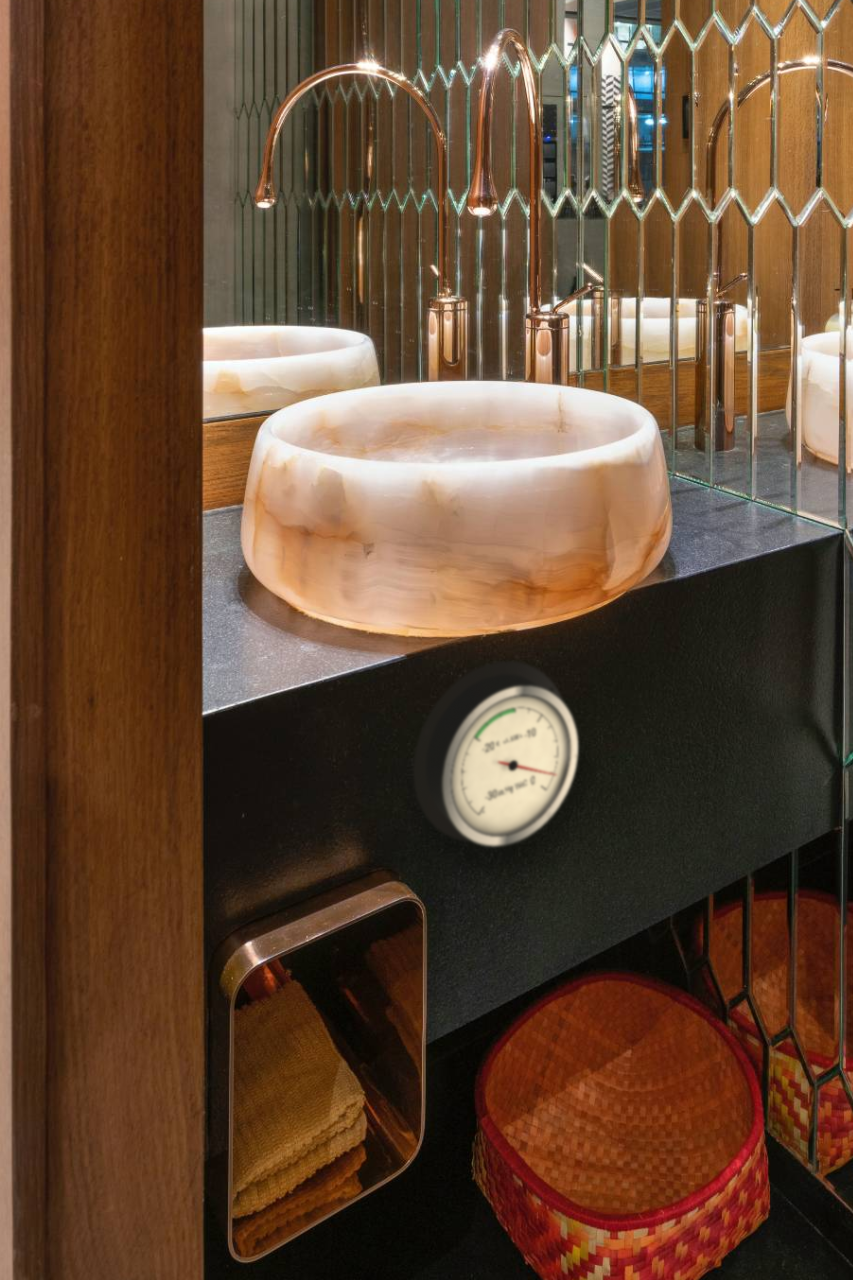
-2 inHg
